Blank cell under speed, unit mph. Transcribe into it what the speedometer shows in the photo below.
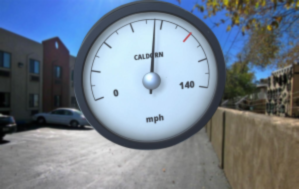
75 mph
